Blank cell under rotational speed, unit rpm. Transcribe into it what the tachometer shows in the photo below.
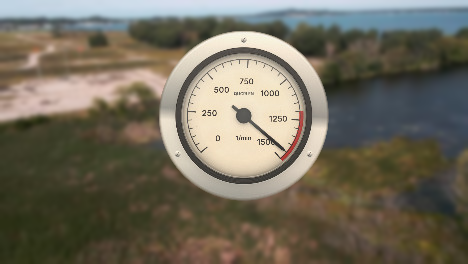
1450 rpm
